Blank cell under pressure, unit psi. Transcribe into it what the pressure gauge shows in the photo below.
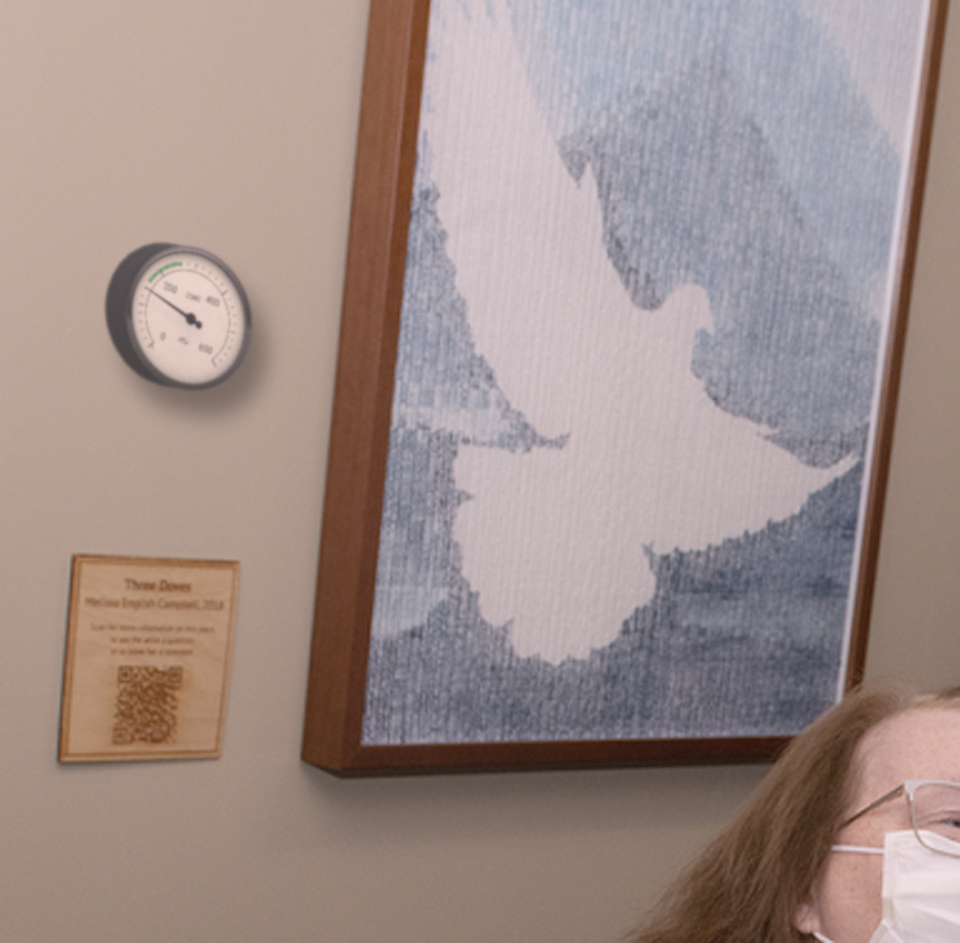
140 psi
